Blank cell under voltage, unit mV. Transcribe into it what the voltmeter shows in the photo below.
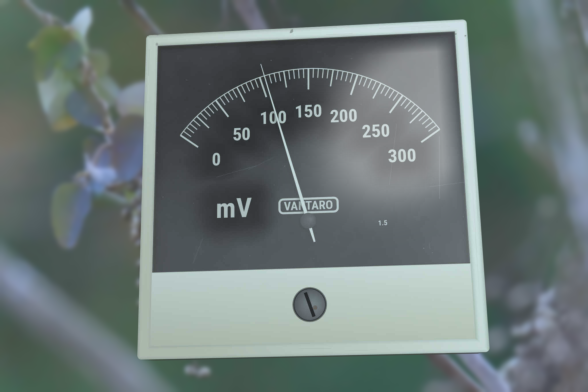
105 mV
